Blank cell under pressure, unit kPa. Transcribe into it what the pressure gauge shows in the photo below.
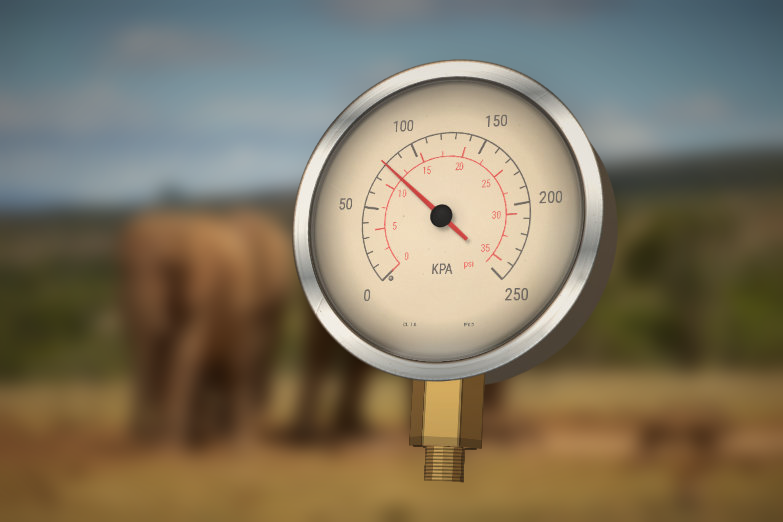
80 kPa
